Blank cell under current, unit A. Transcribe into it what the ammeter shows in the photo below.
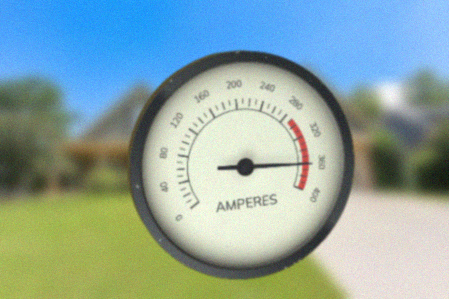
360 A
